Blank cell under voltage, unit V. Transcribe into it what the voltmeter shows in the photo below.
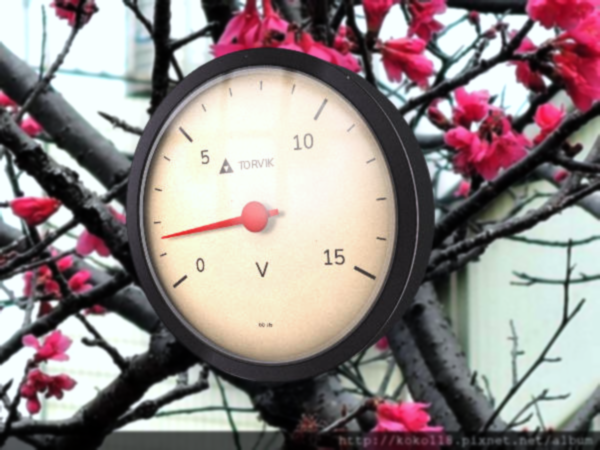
1.5 V
